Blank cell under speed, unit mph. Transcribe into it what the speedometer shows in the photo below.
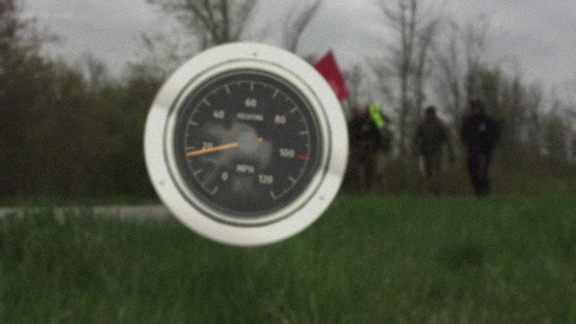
17.5 mph
